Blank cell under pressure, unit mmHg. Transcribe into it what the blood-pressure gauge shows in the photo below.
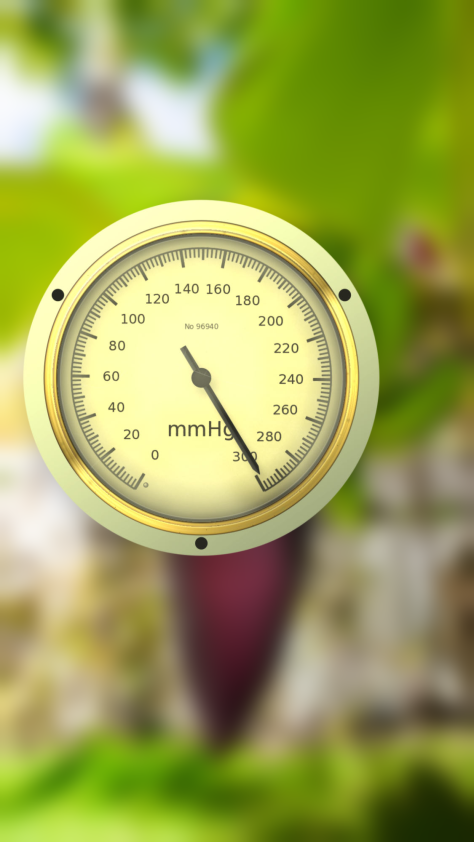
298 mmHg
